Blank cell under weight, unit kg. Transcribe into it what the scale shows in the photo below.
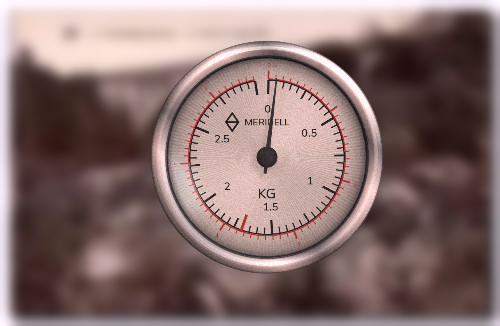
0.05 kg
